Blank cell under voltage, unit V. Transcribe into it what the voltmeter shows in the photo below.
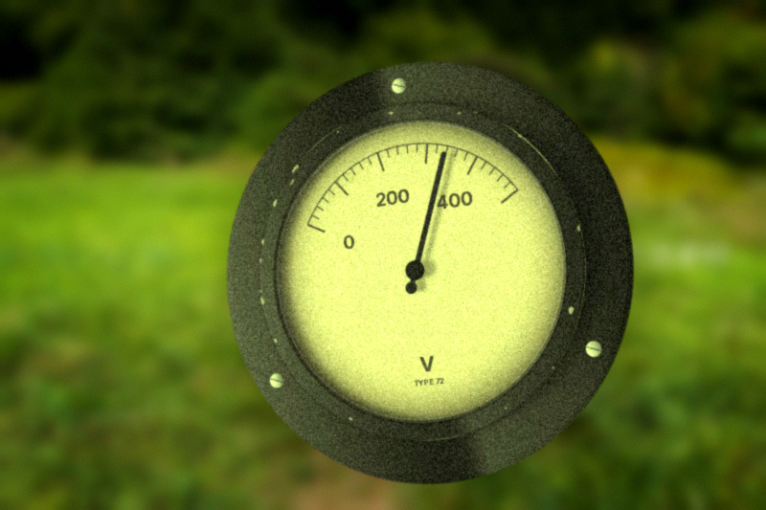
340 V
